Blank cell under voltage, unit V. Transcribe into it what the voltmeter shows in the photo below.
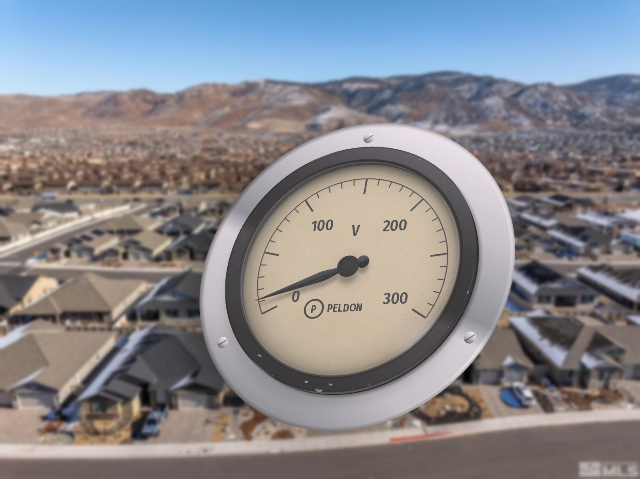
10 V
